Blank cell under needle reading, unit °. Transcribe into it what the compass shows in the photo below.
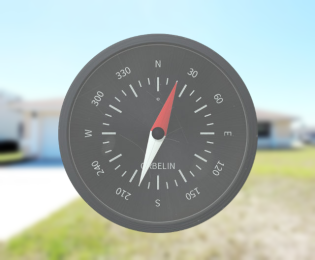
20 °
